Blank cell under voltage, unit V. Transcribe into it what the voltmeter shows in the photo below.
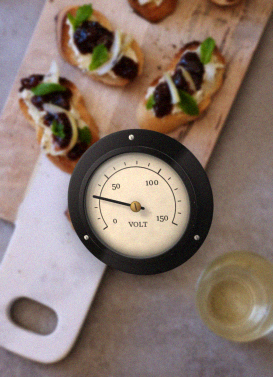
30 V
